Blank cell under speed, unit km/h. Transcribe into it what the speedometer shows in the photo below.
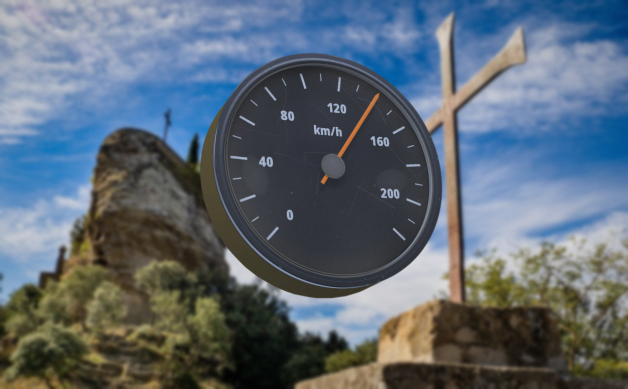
140 km/h
